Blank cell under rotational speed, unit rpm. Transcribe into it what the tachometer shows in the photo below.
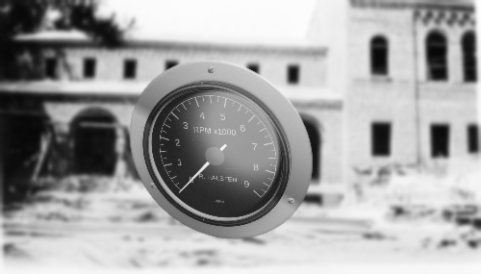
0 rpm
